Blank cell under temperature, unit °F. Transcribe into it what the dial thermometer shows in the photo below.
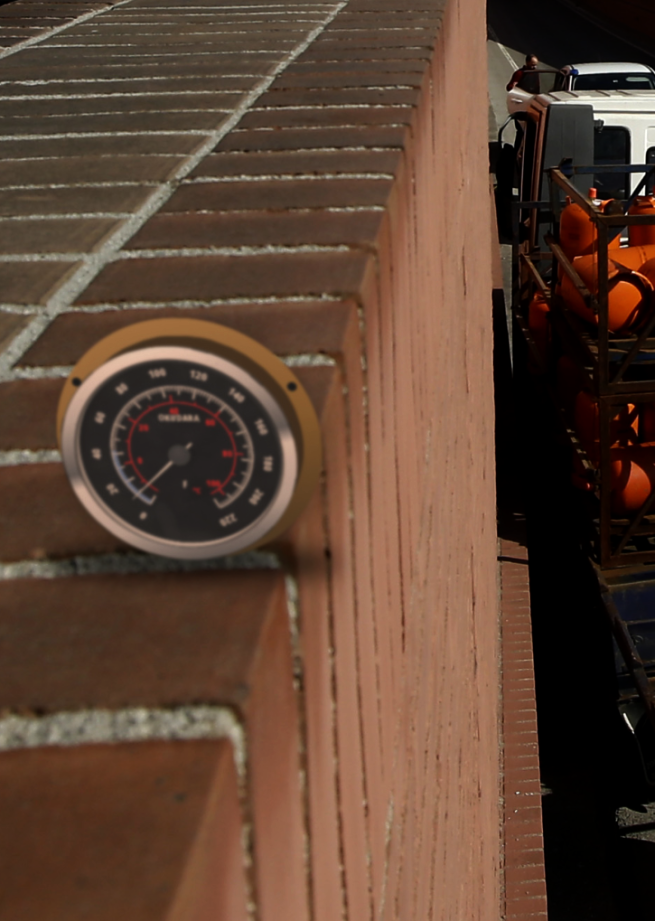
10 °F
